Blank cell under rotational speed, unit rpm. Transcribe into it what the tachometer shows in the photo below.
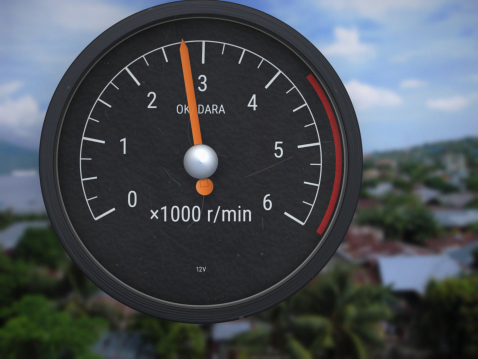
2750 rpm
